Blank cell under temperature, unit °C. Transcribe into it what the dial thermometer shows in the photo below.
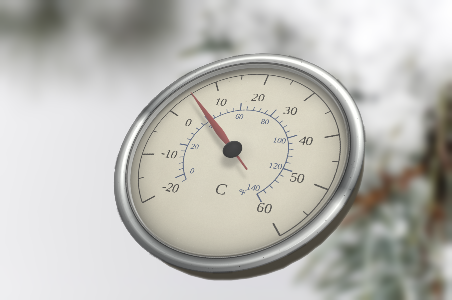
5 °C
